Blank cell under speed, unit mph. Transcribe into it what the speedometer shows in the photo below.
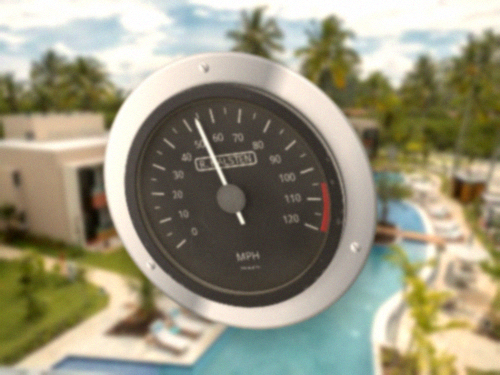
55 mph
